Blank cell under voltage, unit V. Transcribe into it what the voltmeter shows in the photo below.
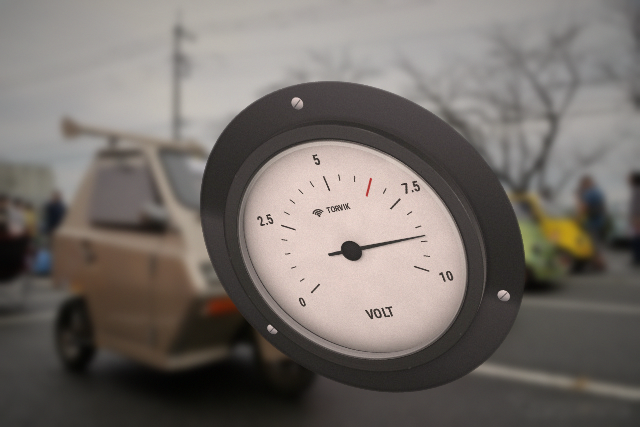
8.75 V
